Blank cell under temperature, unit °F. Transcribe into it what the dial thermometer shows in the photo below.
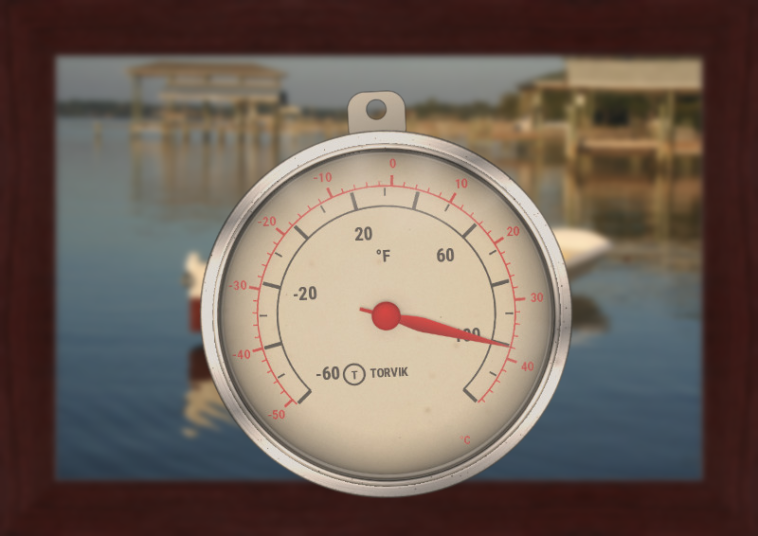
100 °F
